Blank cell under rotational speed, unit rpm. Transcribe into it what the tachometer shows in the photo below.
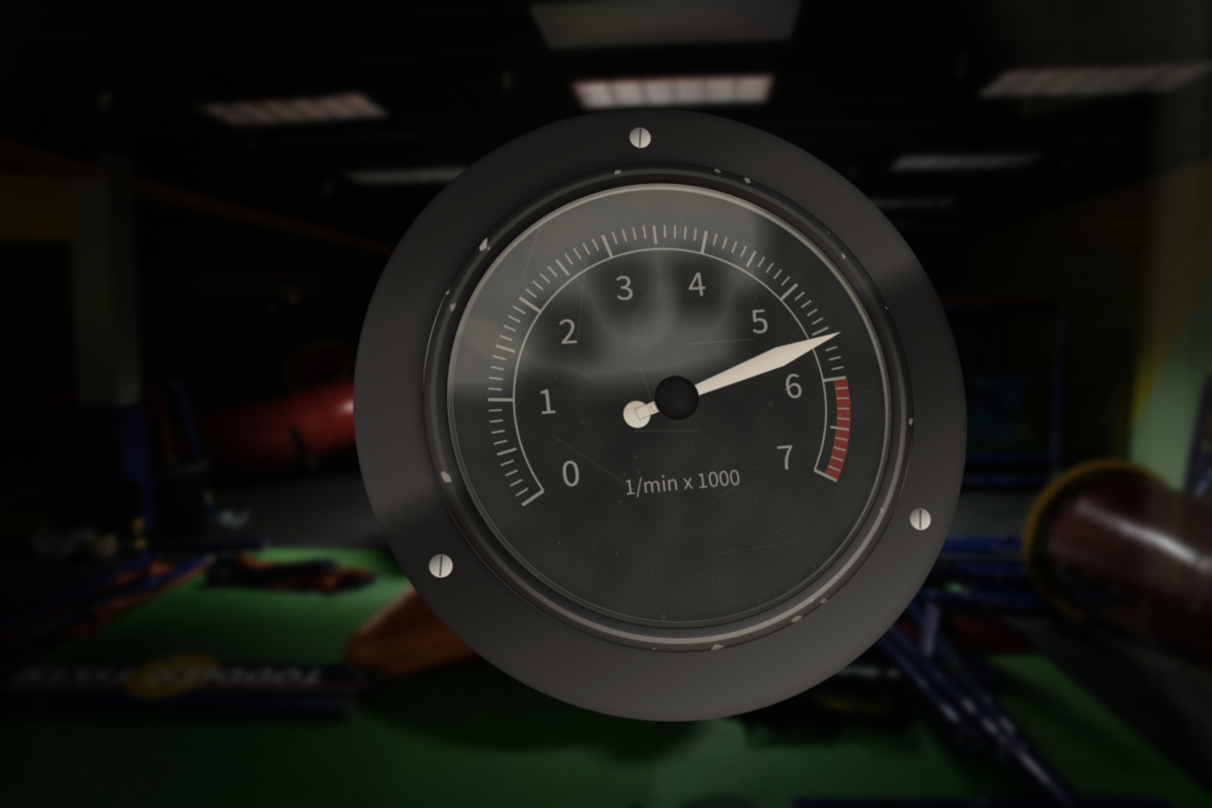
5600 rpm
